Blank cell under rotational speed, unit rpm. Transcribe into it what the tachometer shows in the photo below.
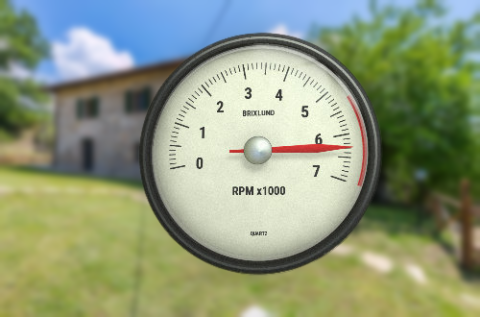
6300 rpm
